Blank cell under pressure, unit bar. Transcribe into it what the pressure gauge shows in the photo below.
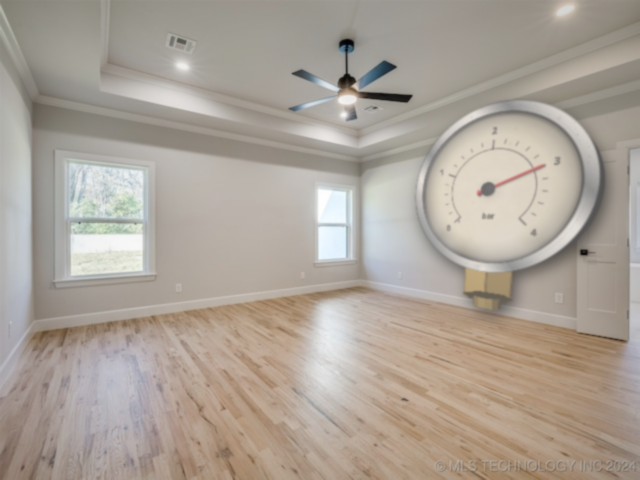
3 bar
